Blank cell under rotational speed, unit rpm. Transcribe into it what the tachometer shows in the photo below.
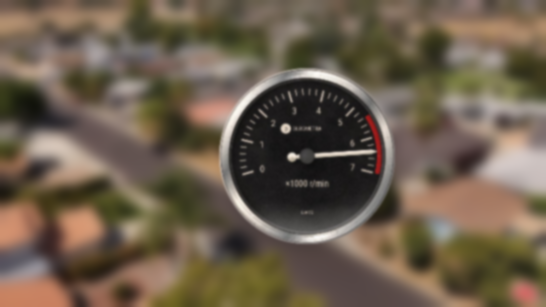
6400 rpm
